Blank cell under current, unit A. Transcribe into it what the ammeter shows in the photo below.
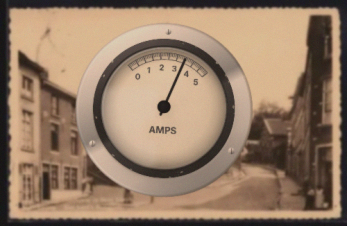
3.5 A
